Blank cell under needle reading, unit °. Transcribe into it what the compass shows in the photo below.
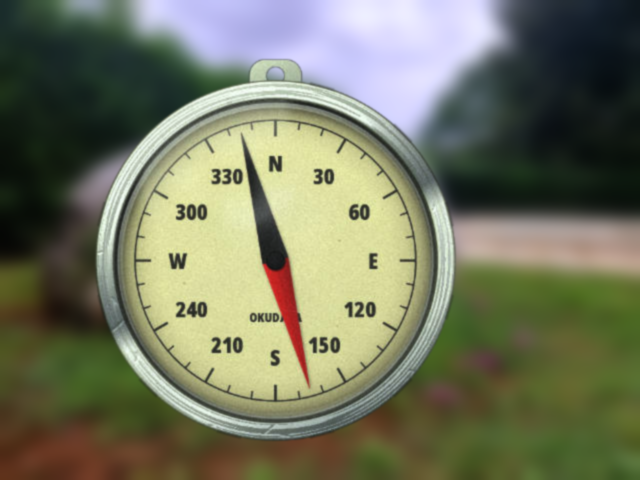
165 °
